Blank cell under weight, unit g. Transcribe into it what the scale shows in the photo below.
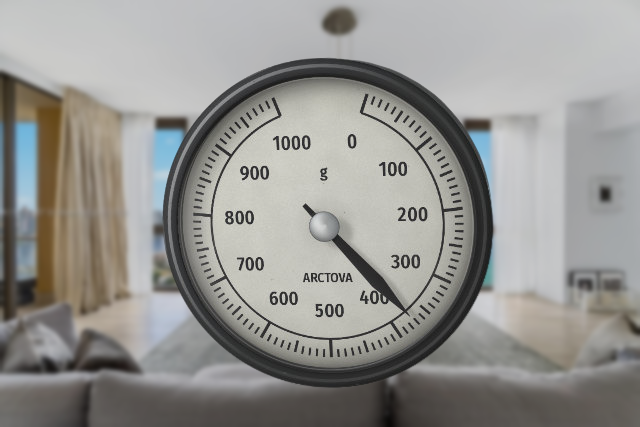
370 g
